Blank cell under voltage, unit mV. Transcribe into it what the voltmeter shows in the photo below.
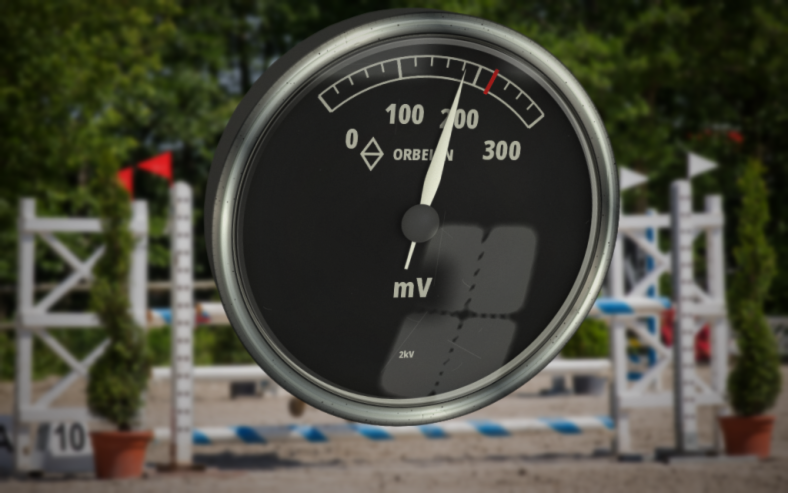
180 mV
